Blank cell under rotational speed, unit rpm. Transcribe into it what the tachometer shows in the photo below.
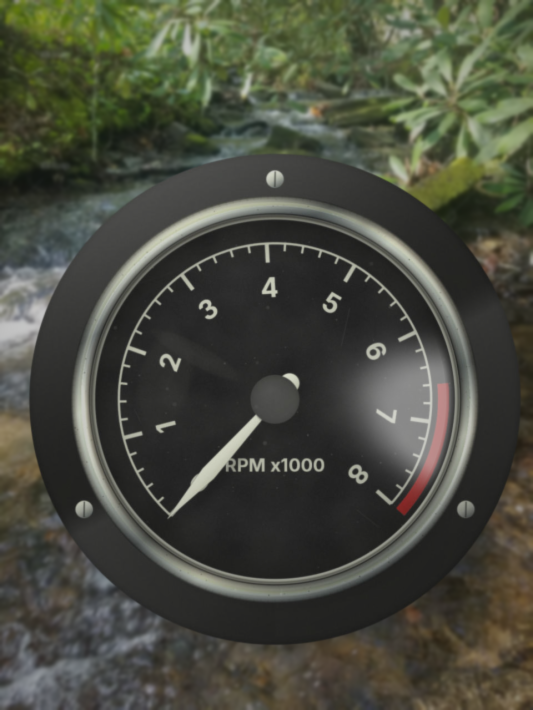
0 rpm
